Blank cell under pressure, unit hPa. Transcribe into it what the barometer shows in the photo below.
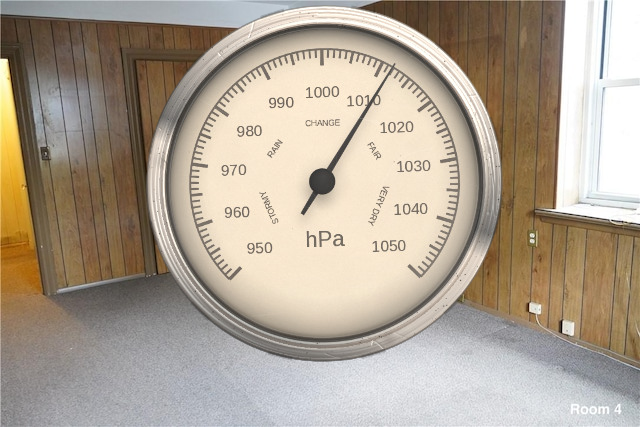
1012 hPa
